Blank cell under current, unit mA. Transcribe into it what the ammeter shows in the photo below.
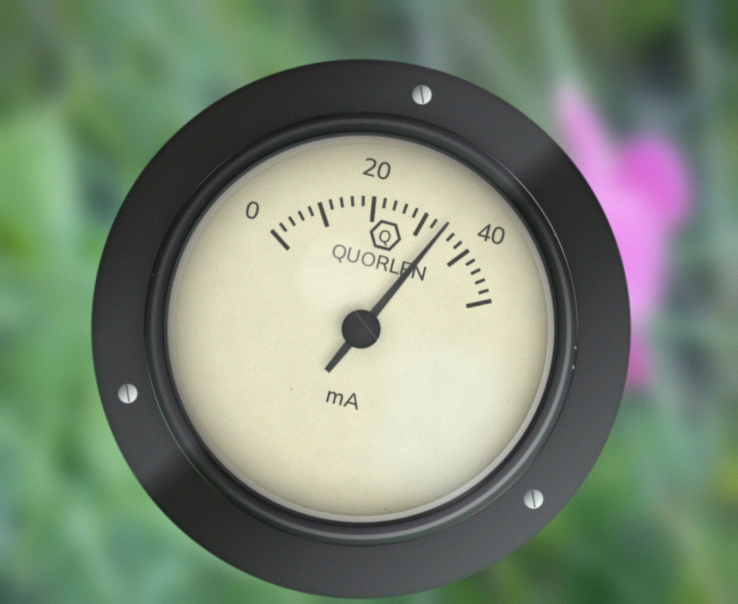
34 mA
